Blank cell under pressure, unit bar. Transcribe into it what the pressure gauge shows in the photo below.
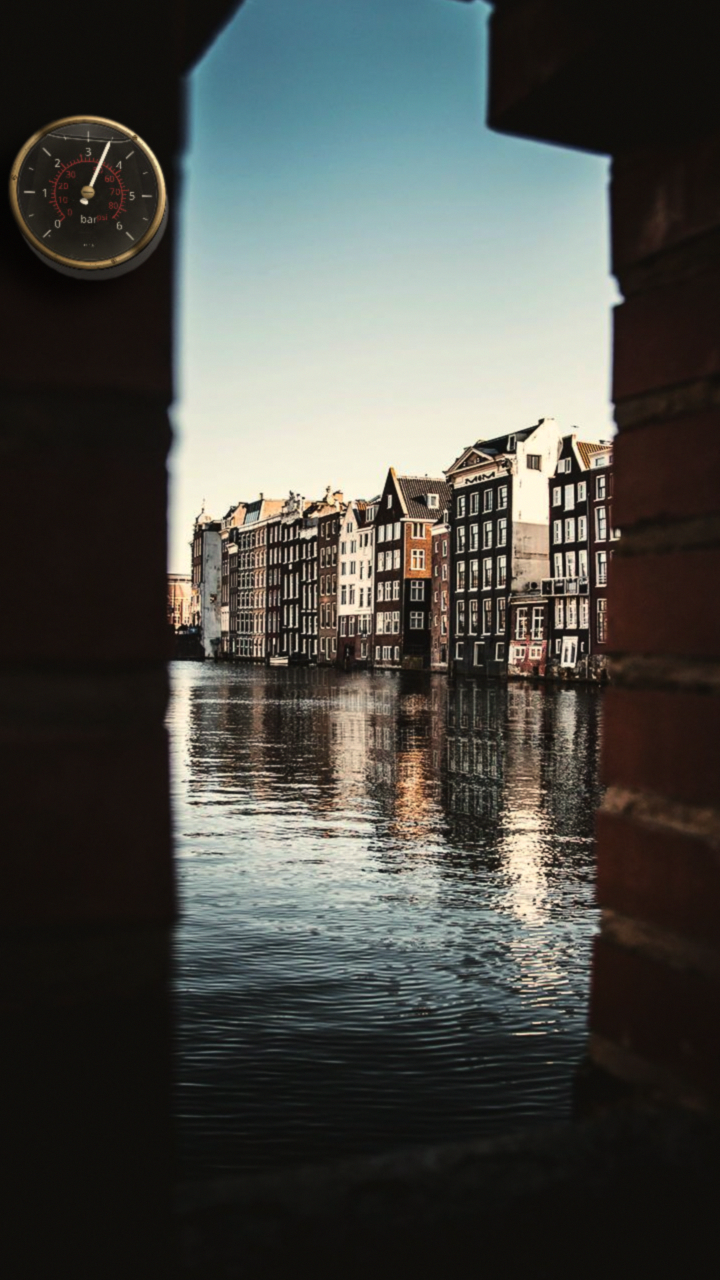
3.5 bar
